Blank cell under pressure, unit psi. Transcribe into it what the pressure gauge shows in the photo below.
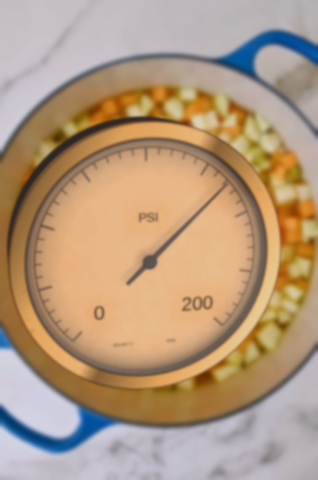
135 psi
